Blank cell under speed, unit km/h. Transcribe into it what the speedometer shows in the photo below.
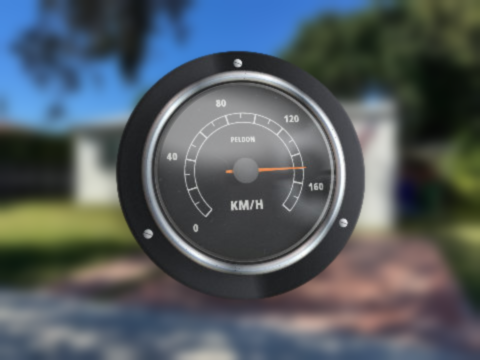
150 km/h
